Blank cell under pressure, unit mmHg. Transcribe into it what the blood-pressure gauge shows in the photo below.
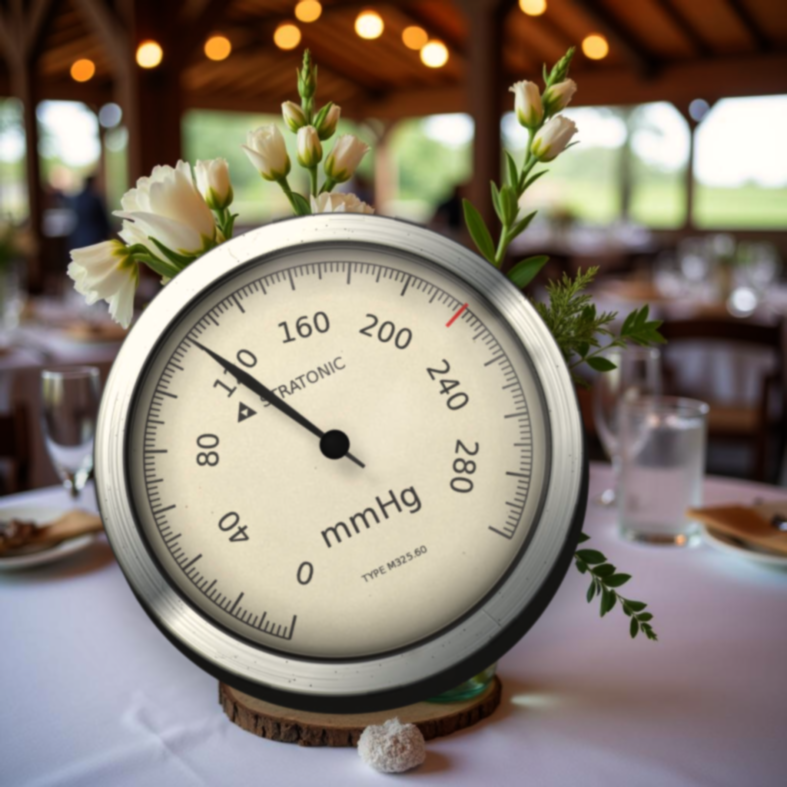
120 mmHg
